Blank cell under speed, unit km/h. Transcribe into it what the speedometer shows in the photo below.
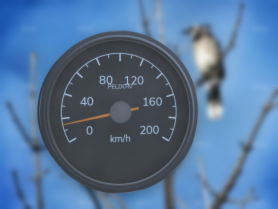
15 km/h
